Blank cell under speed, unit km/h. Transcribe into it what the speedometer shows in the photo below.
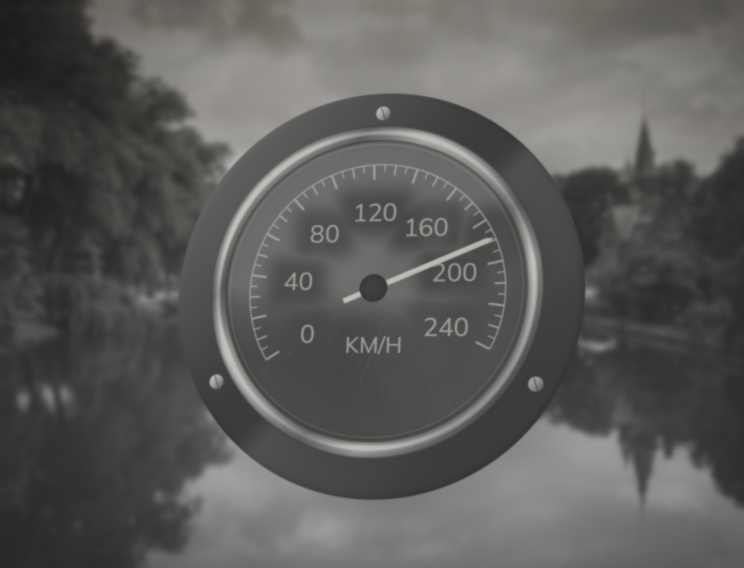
190 km/h
